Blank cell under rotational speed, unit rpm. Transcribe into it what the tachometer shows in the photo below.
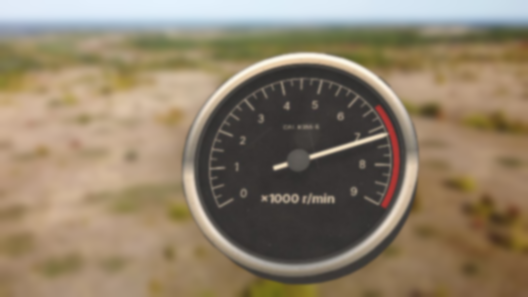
7250 rpm
